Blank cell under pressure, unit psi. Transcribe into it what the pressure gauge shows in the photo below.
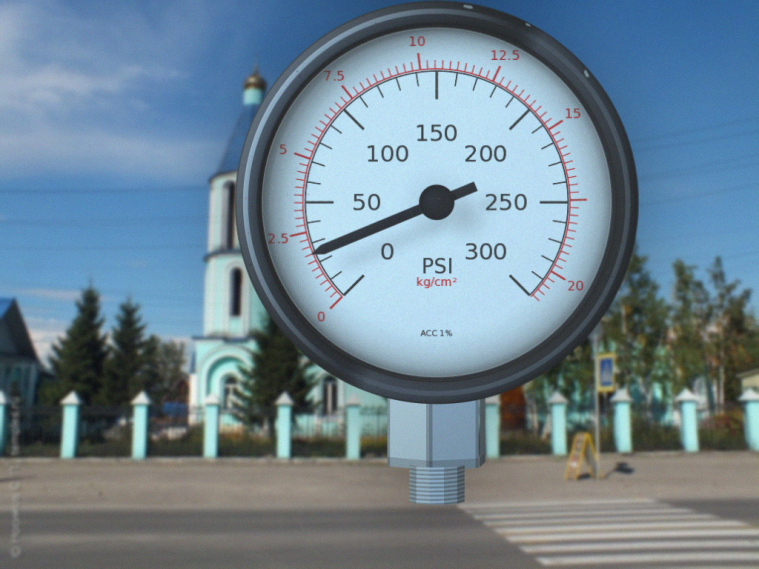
25 psi
